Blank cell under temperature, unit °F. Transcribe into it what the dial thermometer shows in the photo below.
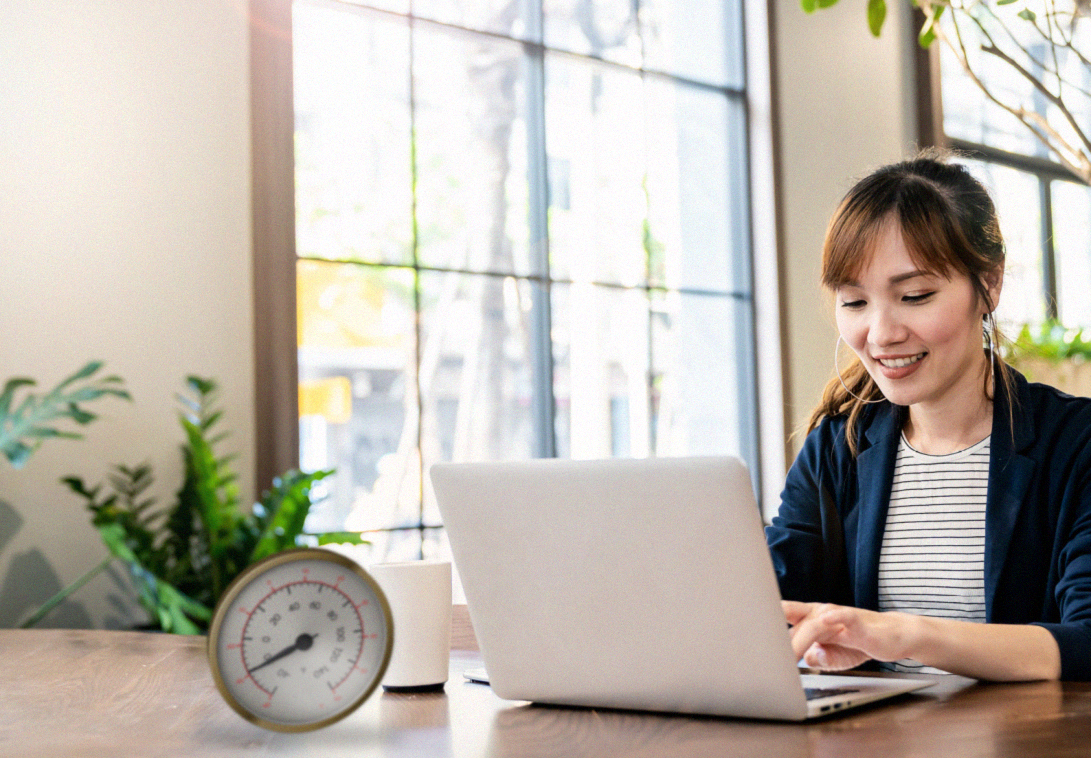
-20 °F
